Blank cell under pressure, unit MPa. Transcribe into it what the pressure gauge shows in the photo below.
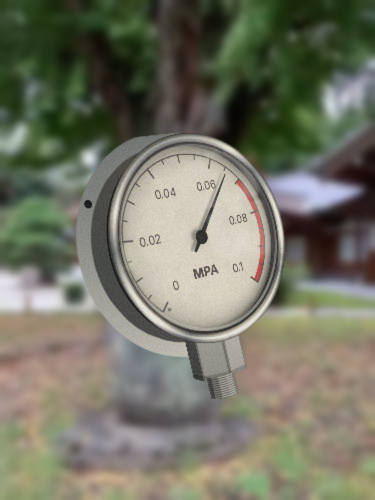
0.065 MPa
